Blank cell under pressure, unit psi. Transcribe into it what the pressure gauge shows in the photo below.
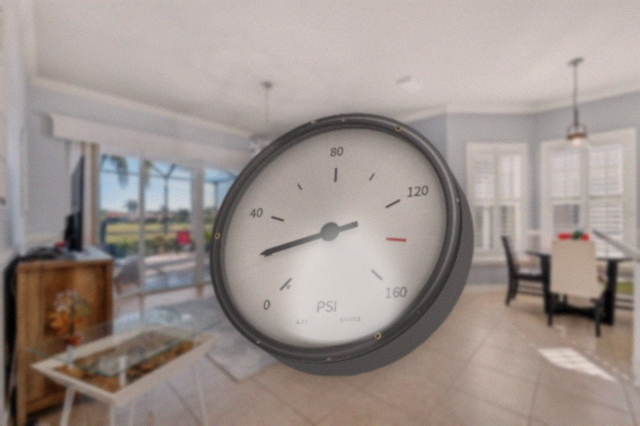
20 psi
